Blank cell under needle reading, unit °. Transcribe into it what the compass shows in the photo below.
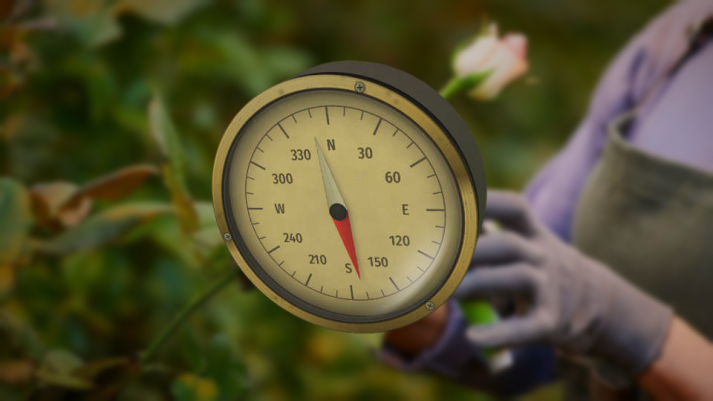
170 °
